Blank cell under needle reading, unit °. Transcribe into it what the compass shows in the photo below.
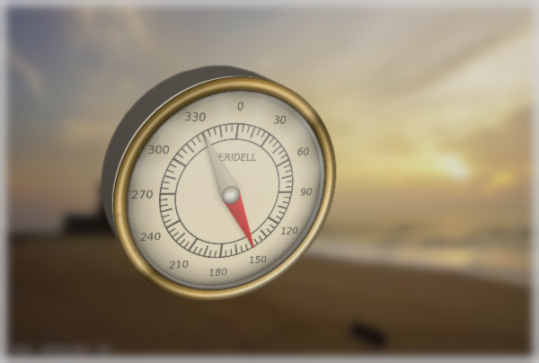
150 °
